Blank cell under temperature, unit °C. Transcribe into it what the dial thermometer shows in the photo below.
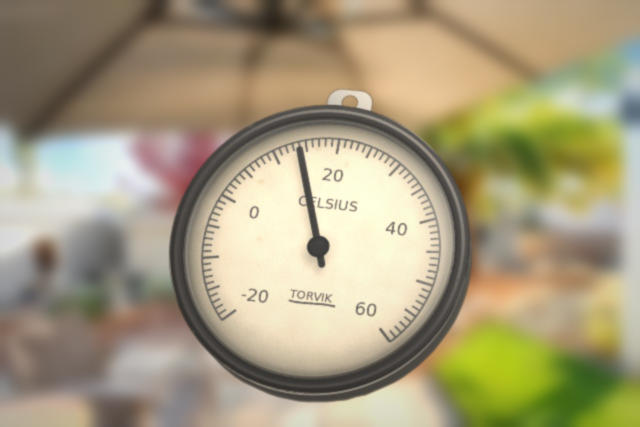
14 °C
